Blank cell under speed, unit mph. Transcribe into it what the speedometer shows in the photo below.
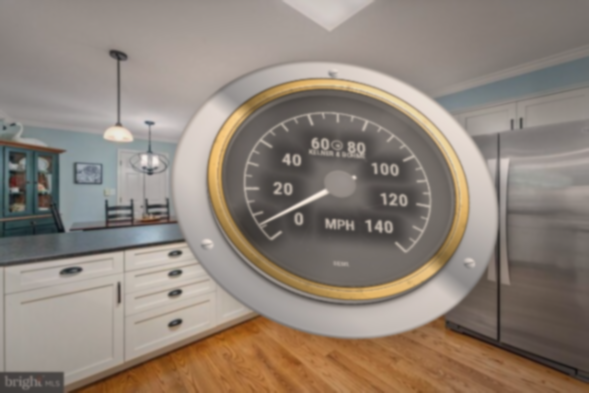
5 mph
